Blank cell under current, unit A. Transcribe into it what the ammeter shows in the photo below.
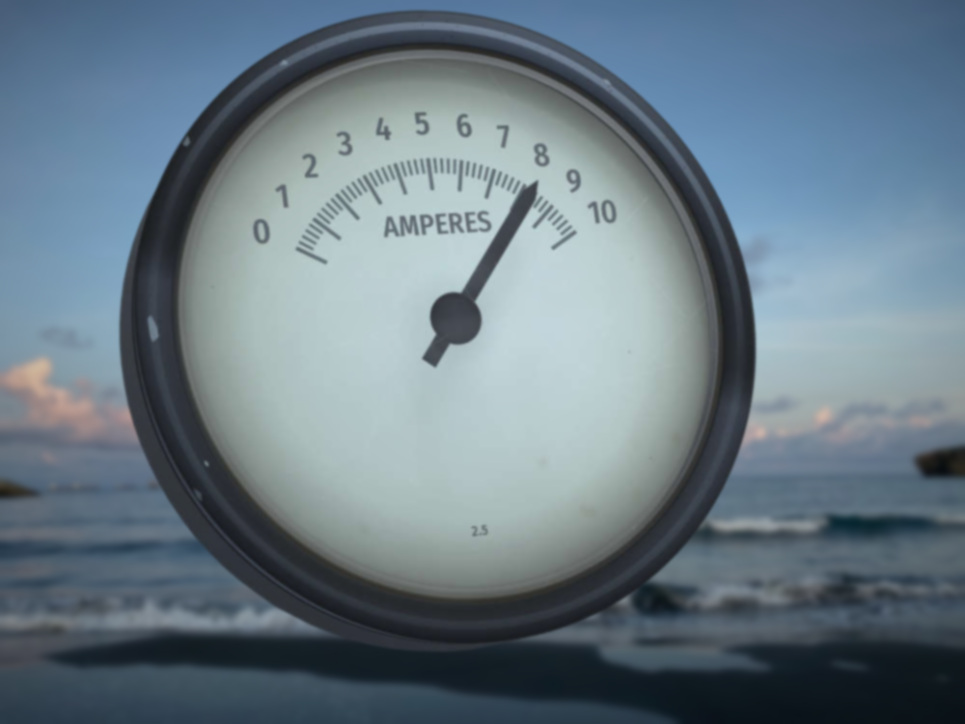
8.2 A
